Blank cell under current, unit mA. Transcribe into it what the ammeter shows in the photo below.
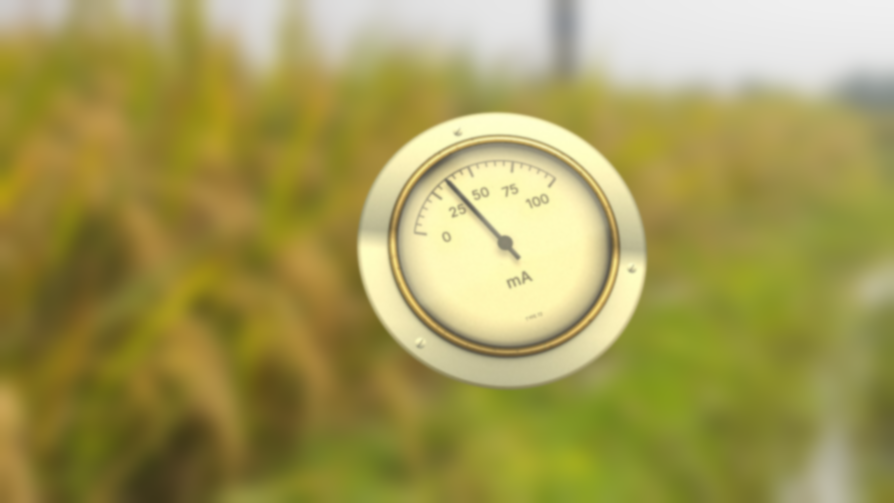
35 mA
